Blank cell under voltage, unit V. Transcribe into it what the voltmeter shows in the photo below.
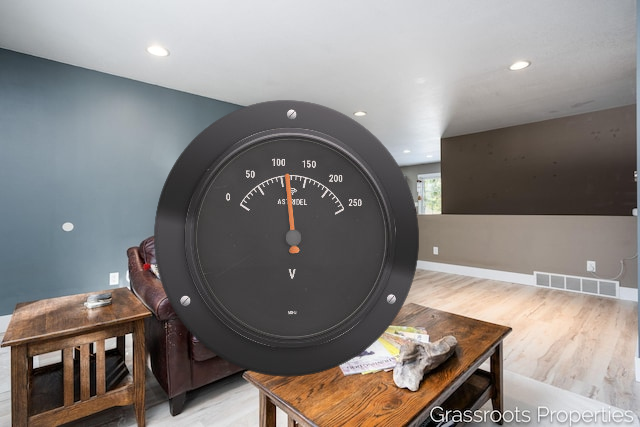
110 V
